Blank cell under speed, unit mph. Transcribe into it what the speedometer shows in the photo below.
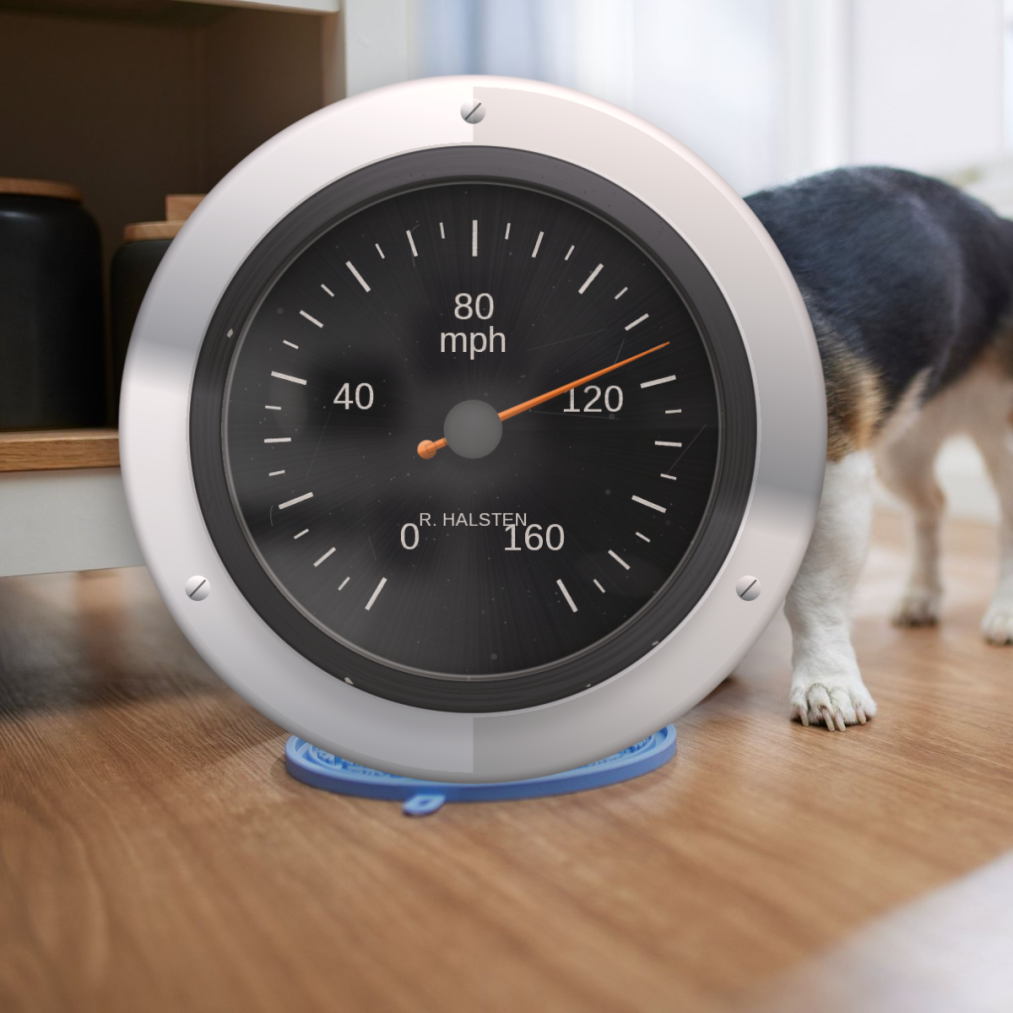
115 mph
